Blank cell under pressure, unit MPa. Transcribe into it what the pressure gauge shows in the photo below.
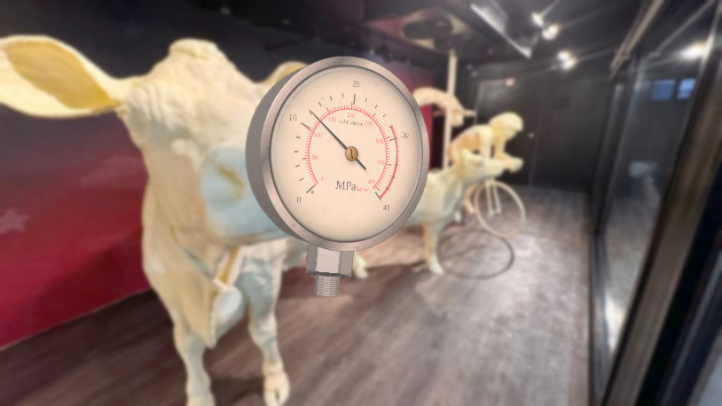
12 MPa
